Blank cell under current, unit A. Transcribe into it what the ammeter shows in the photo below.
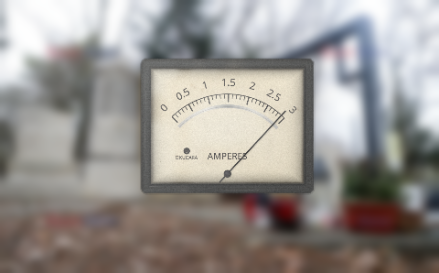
2.9 A
